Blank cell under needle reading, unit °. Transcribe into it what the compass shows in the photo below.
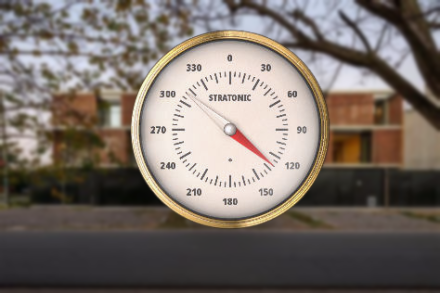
130 °
